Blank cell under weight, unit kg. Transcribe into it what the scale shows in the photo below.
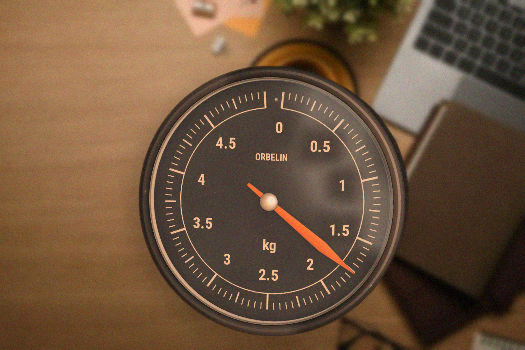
1.75 kg
